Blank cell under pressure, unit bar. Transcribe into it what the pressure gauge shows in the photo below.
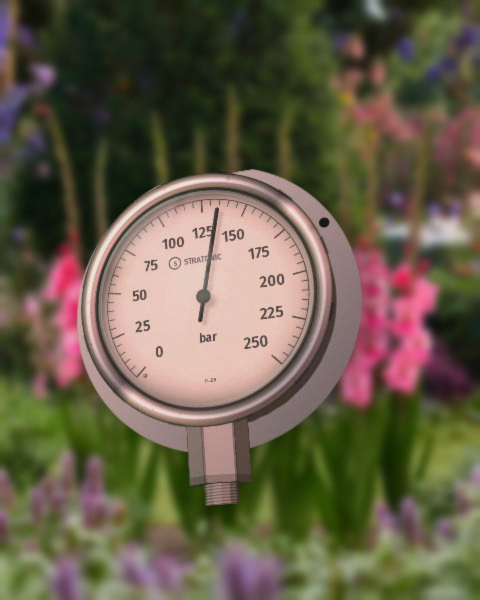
135 bar
